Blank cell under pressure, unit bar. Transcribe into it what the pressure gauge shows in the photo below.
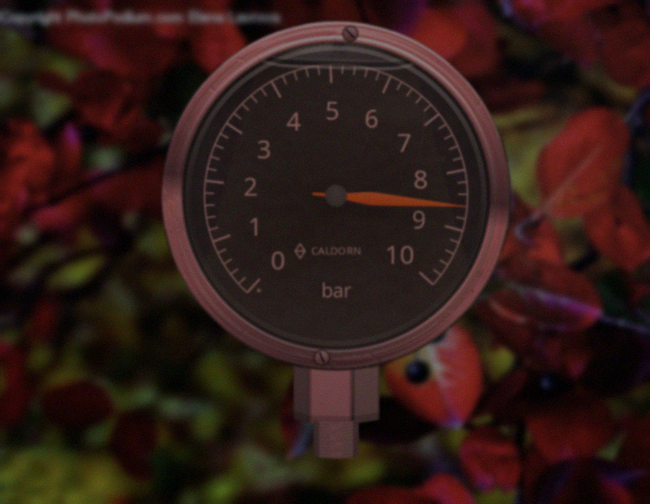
8.6 bar
